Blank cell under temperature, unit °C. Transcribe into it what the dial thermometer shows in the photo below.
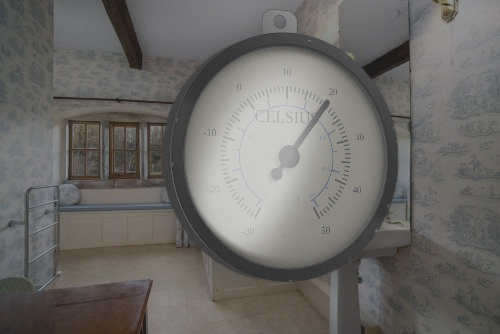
20 °C
